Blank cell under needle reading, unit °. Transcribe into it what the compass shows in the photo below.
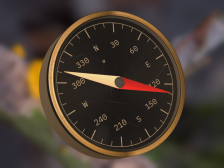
130 °
